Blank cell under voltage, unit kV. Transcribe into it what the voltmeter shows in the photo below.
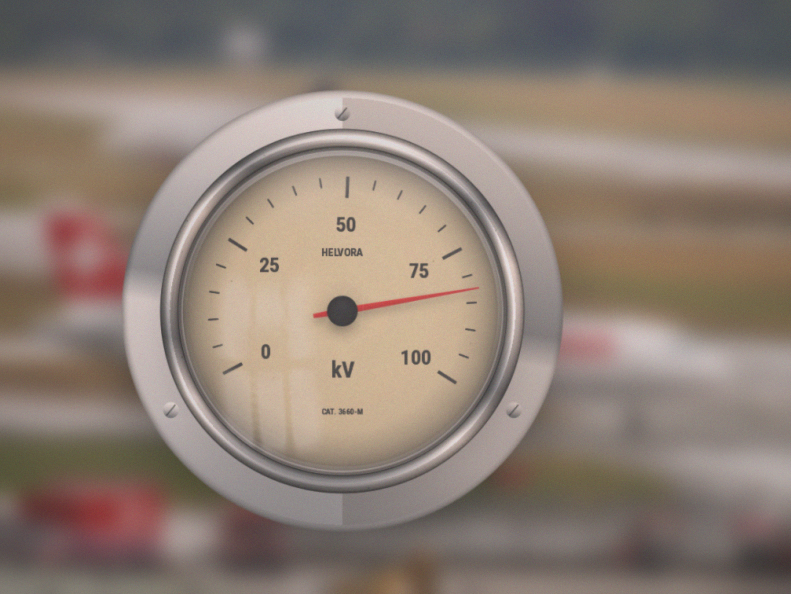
82.5 kV
